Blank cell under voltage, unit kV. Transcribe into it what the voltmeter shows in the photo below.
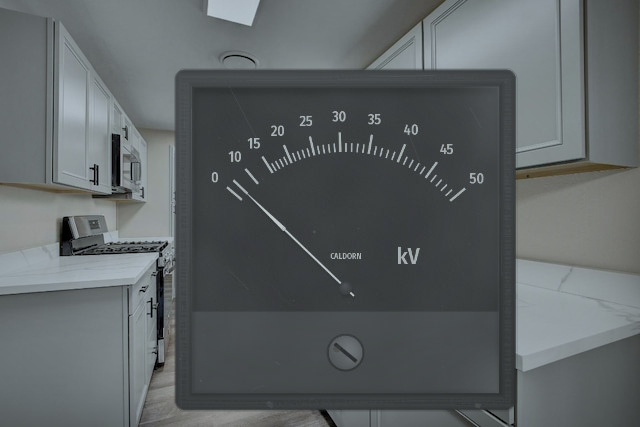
5 kV
